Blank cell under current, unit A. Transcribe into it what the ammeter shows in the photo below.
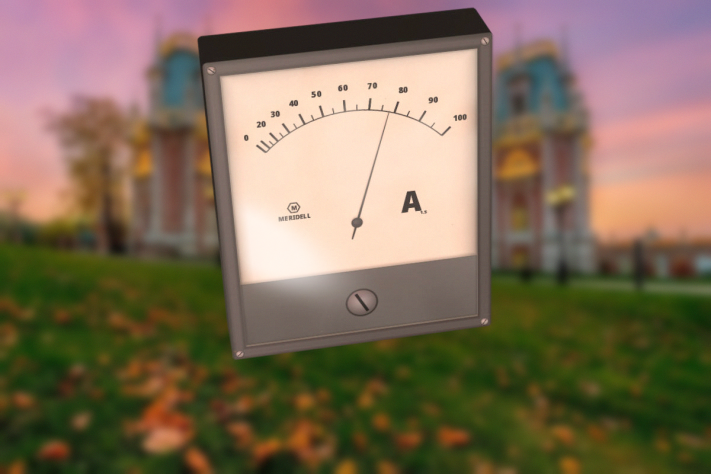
77.5 A
